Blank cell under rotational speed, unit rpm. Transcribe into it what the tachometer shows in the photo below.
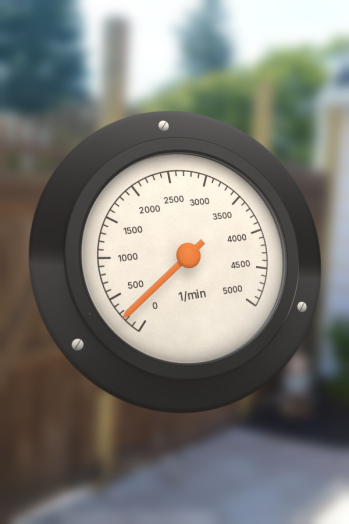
250 rpm
